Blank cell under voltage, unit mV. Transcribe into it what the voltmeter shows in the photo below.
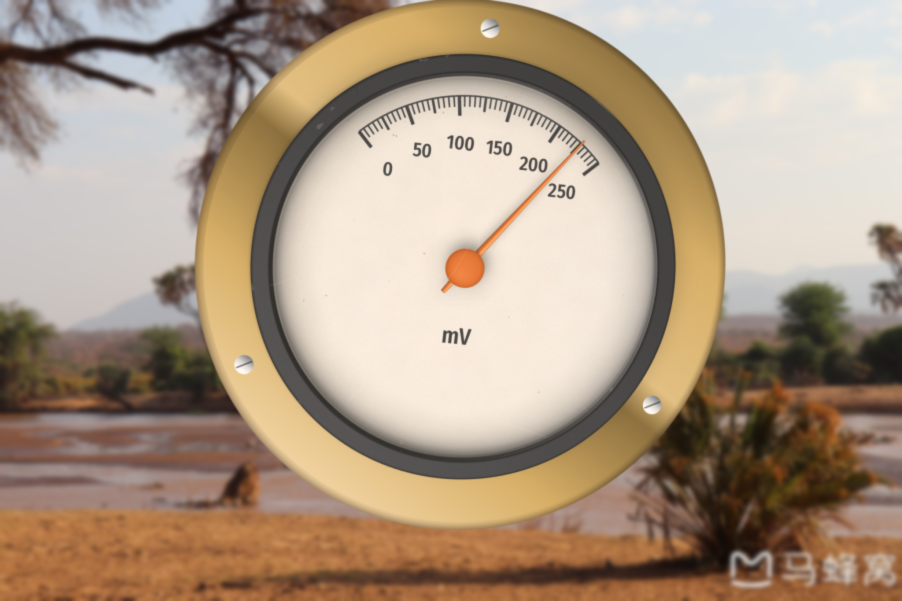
225 mV
